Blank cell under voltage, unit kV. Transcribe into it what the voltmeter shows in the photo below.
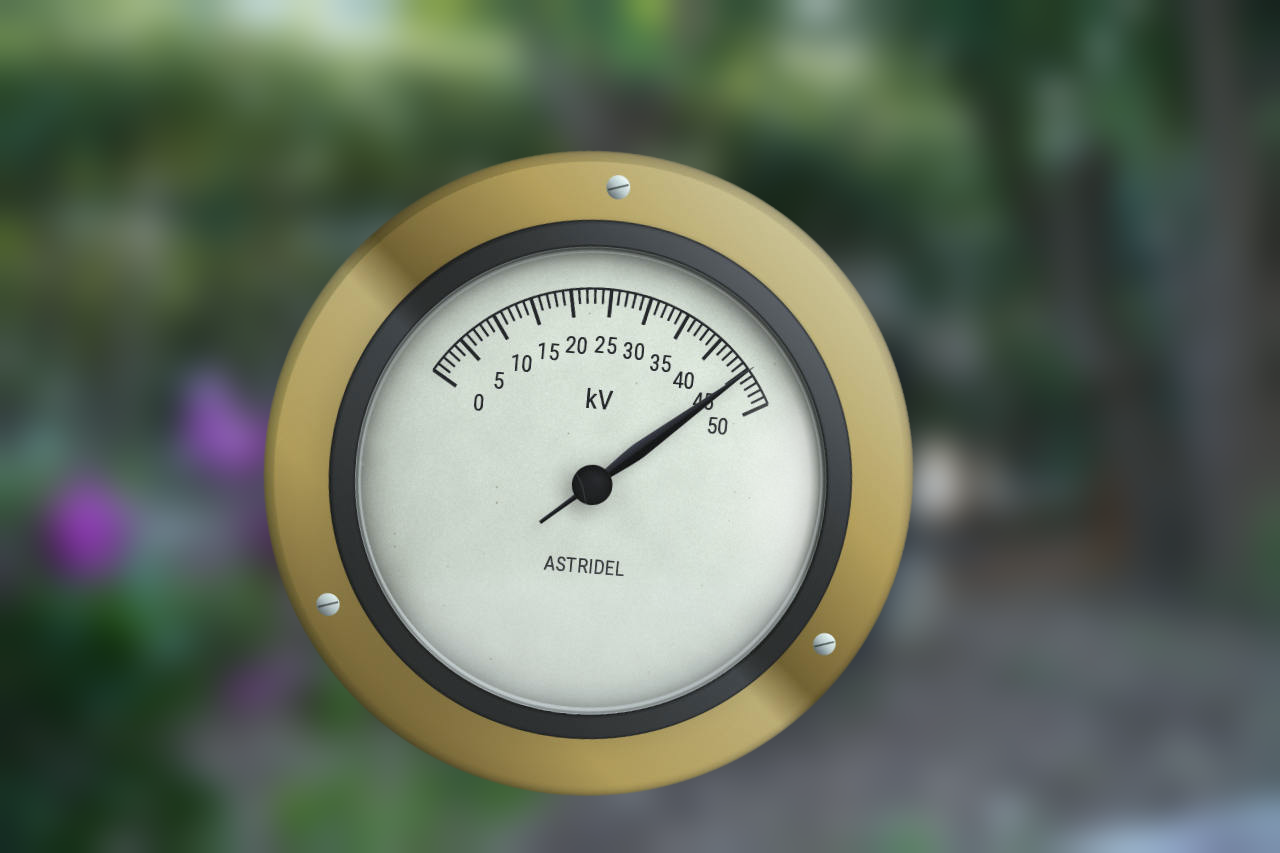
45 kV
